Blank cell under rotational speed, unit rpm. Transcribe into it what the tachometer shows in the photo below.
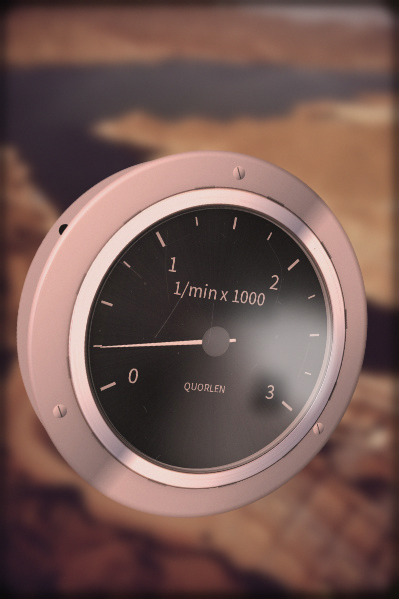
250 rpm
